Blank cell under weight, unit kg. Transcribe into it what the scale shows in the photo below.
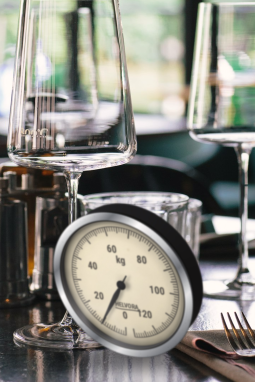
10 kg
